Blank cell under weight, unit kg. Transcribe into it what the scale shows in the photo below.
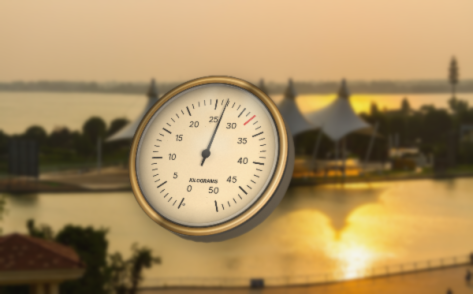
27 kg
